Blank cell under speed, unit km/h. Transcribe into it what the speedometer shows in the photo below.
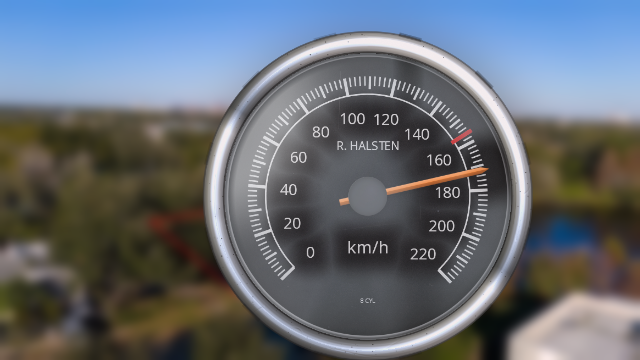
172 km/h
